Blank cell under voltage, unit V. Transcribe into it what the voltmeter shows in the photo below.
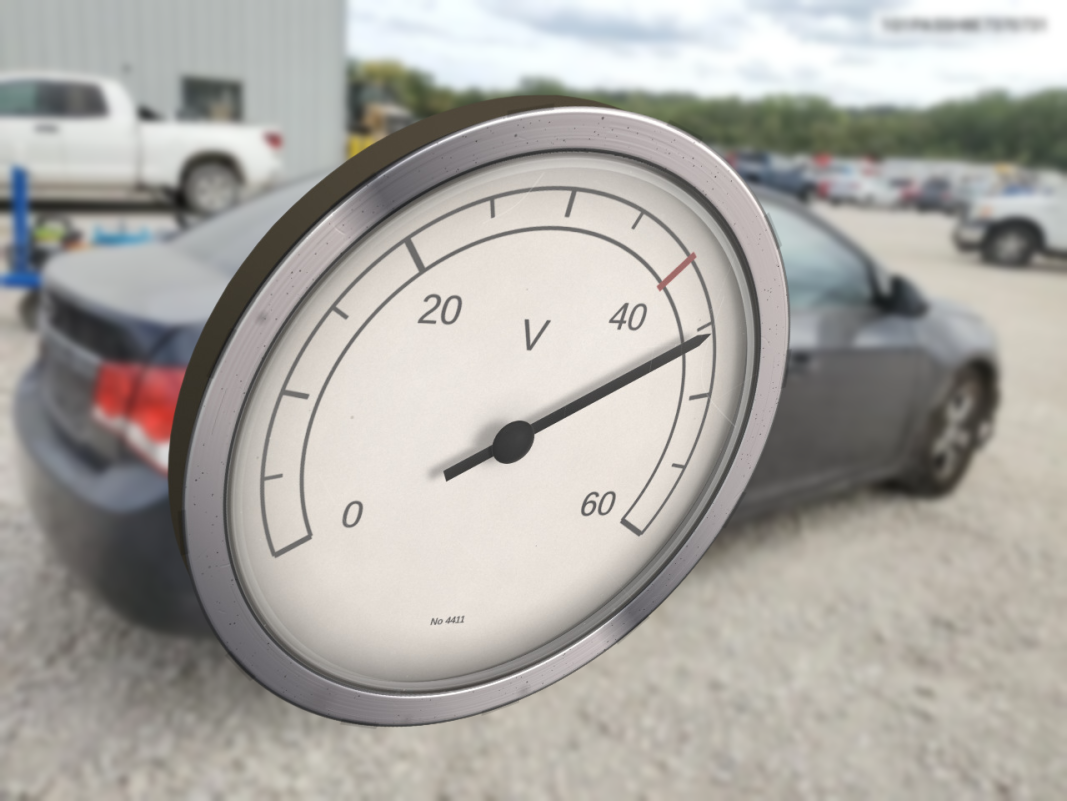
45 V
